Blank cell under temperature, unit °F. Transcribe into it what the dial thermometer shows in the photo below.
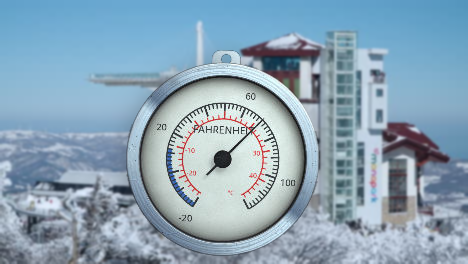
70 °F
